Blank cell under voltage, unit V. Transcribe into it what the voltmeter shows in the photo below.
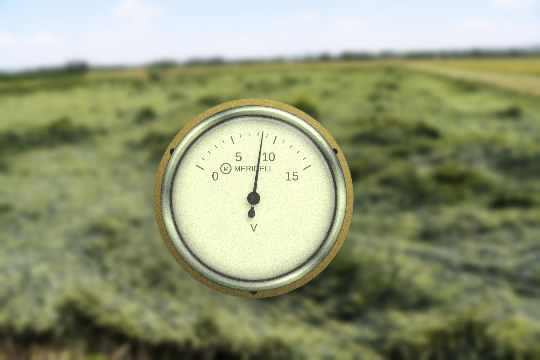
8.5 V
